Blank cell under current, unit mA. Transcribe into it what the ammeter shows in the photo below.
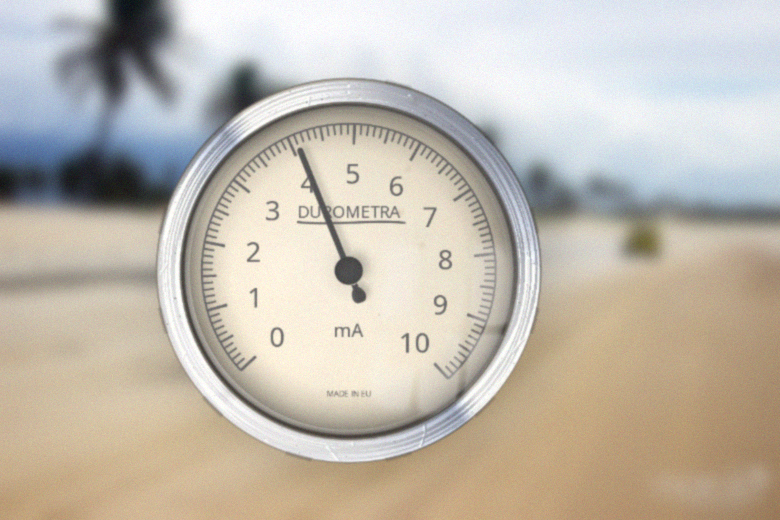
4.1 mA
